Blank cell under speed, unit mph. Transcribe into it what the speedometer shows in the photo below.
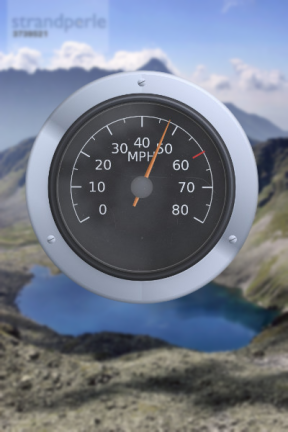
47.5 mph
